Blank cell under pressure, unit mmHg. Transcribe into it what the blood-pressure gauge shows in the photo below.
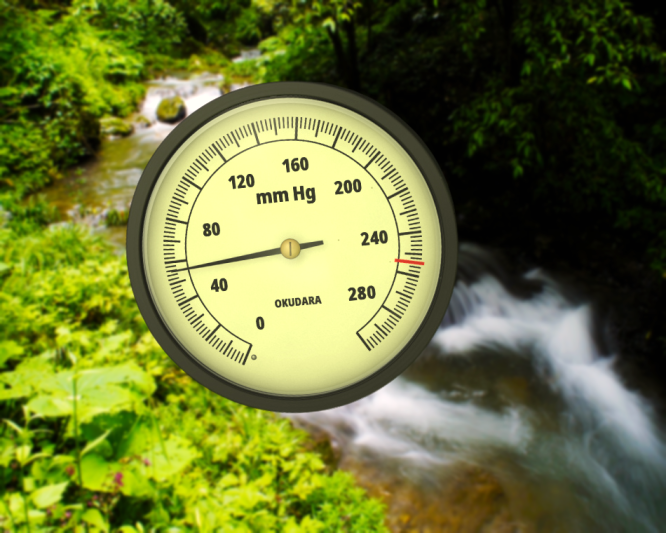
56 mmHg
